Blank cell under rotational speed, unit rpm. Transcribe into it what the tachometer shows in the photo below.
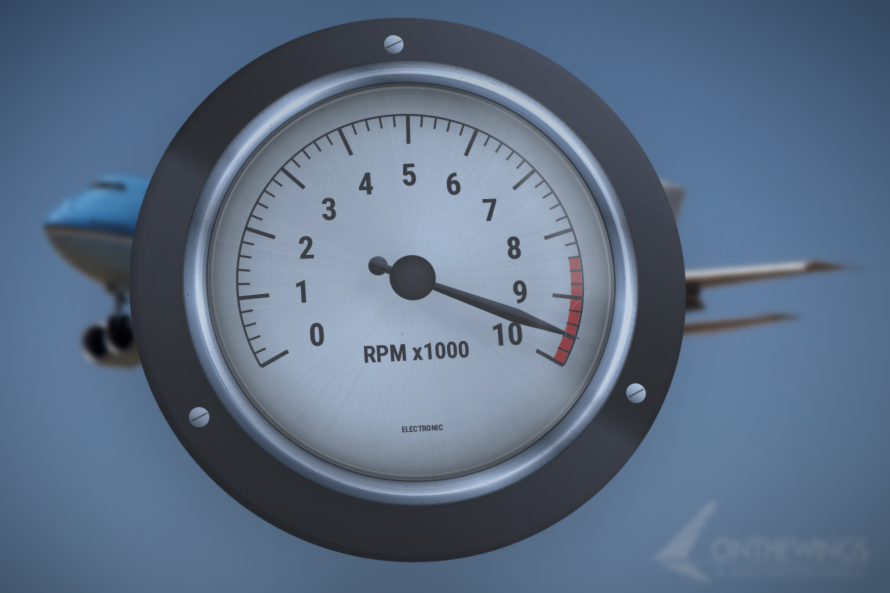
9600 rpm
